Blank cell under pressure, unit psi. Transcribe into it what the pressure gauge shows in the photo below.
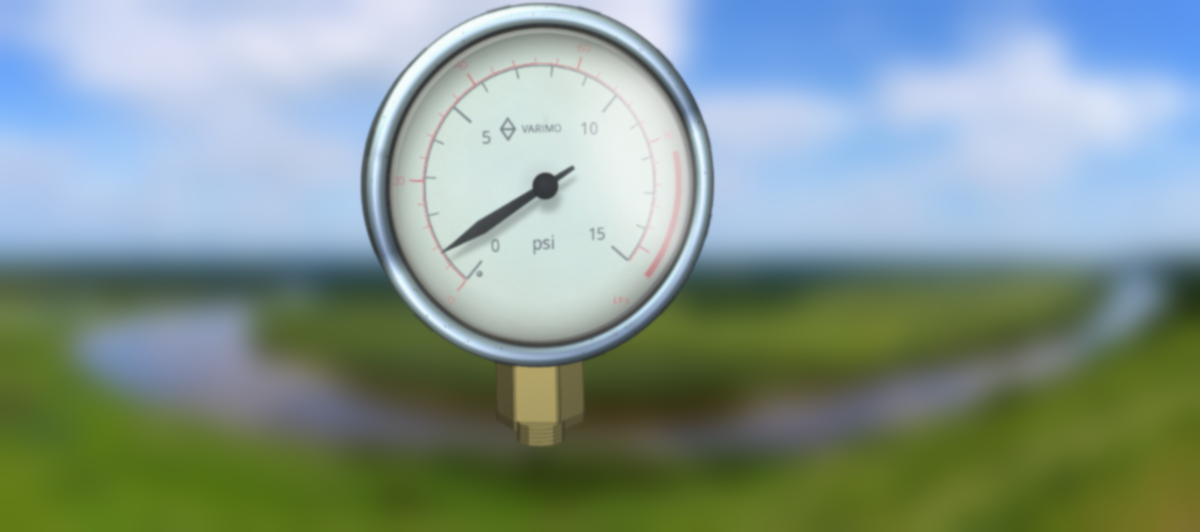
1 psi
